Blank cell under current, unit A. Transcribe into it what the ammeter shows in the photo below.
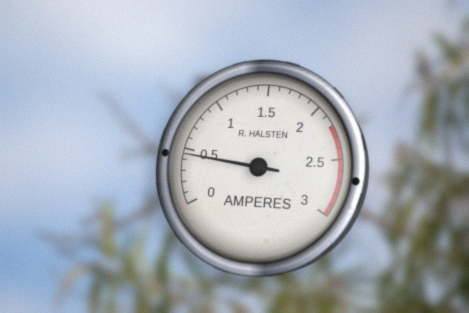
0.45 A
